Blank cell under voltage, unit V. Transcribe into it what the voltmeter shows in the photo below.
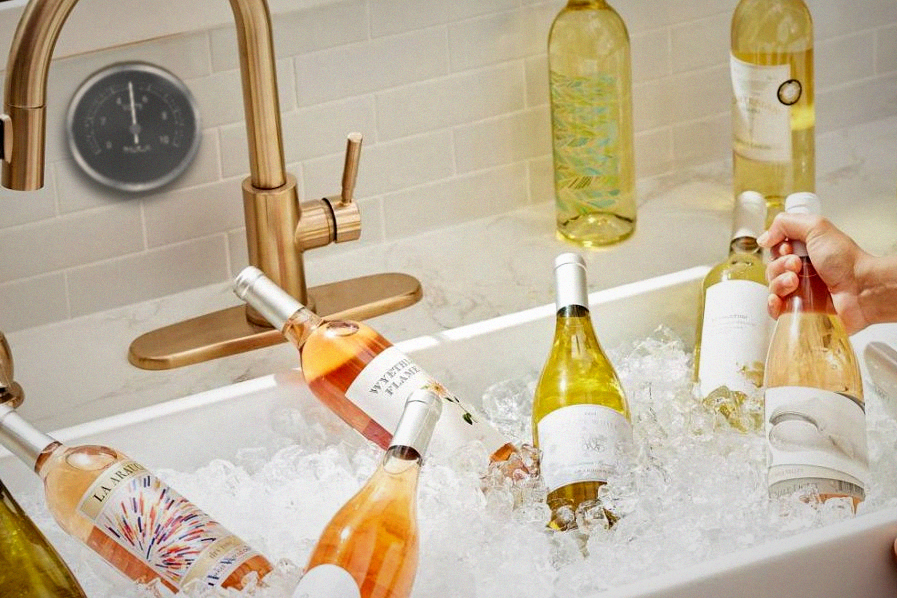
5 V
